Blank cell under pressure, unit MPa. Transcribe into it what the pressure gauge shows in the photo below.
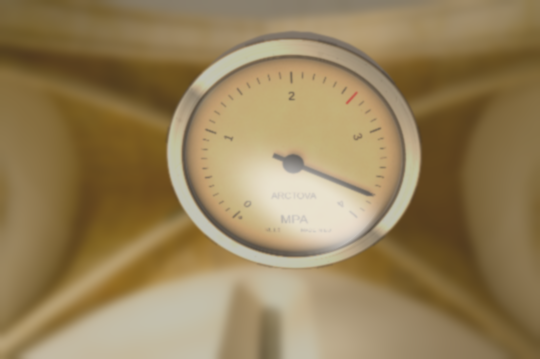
3.7 MPa
